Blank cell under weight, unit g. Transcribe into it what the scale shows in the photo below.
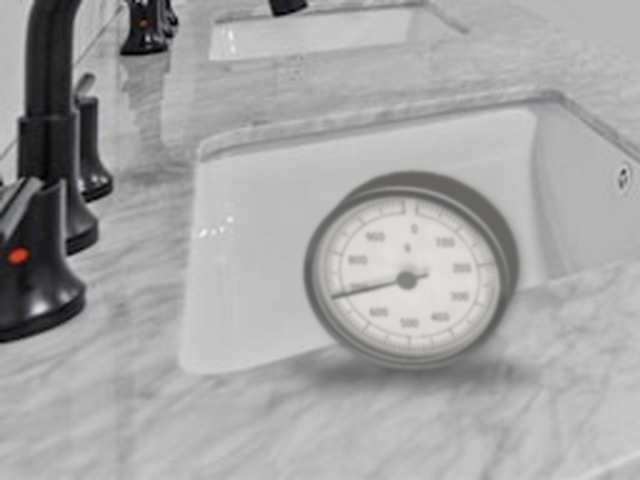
700 g
